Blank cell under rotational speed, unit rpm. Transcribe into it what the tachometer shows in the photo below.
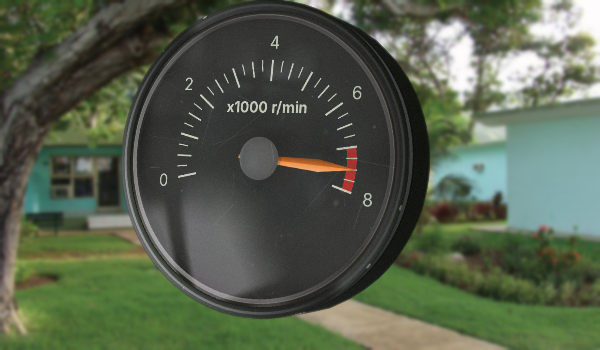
7500 rpm
